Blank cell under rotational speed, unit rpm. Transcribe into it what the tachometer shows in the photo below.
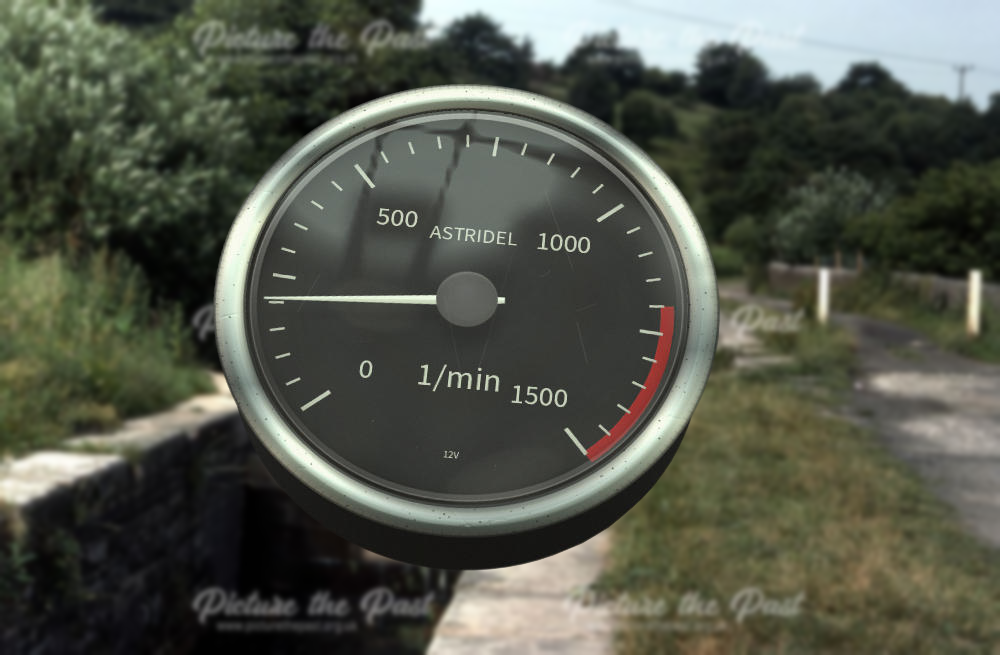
200 rpm
